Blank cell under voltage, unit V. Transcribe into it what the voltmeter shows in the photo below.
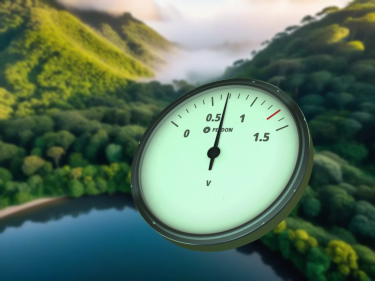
0.7 V
